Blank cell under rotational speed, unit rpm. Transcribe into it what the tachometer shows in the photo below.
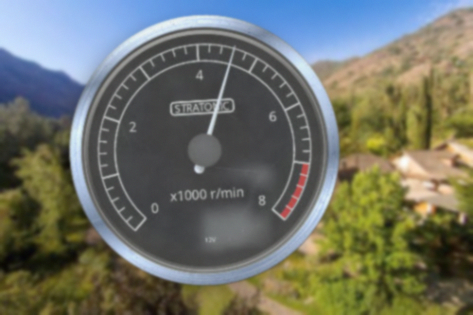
4600 rpm
